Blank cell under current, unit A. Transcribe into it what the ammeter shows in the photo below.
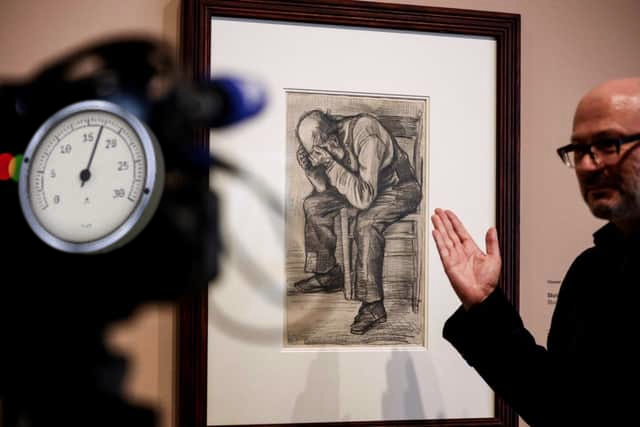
17.5 A
